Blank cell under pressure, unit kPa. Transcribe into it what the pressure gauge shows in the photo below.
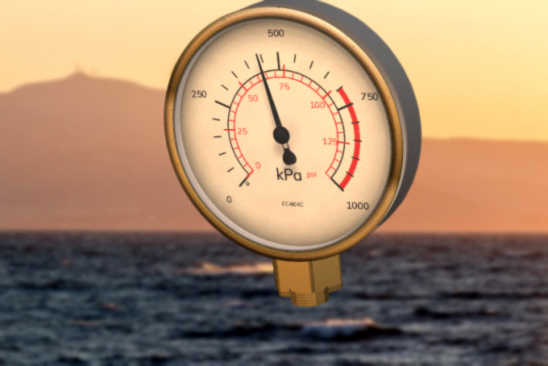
450 kPa
